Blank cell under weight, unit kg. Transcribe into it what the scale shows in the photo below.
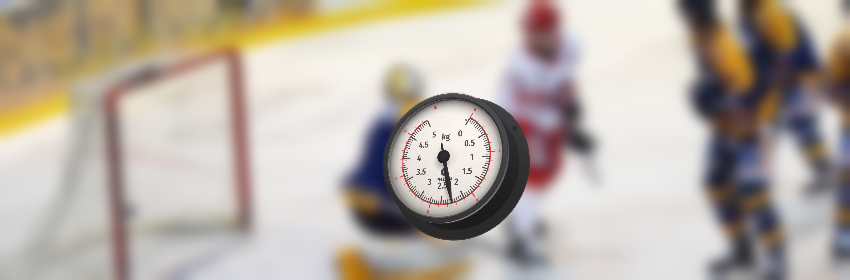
2.25 kg
